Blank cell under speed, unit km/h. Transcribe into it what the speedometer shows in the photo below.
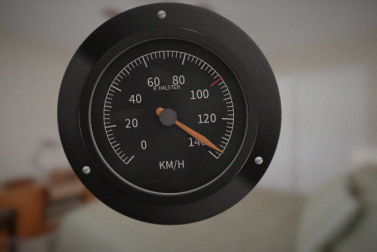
136 km/h
